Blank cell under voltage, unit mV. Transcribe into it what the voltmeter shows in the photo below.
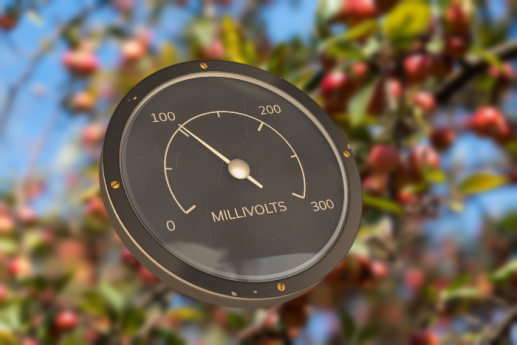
100 mV
